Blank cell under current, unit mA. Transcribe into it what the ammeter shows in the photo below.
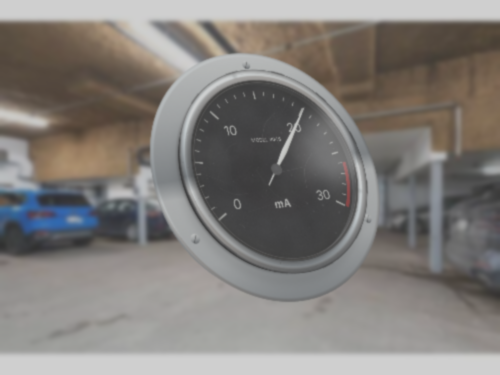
20 mA
